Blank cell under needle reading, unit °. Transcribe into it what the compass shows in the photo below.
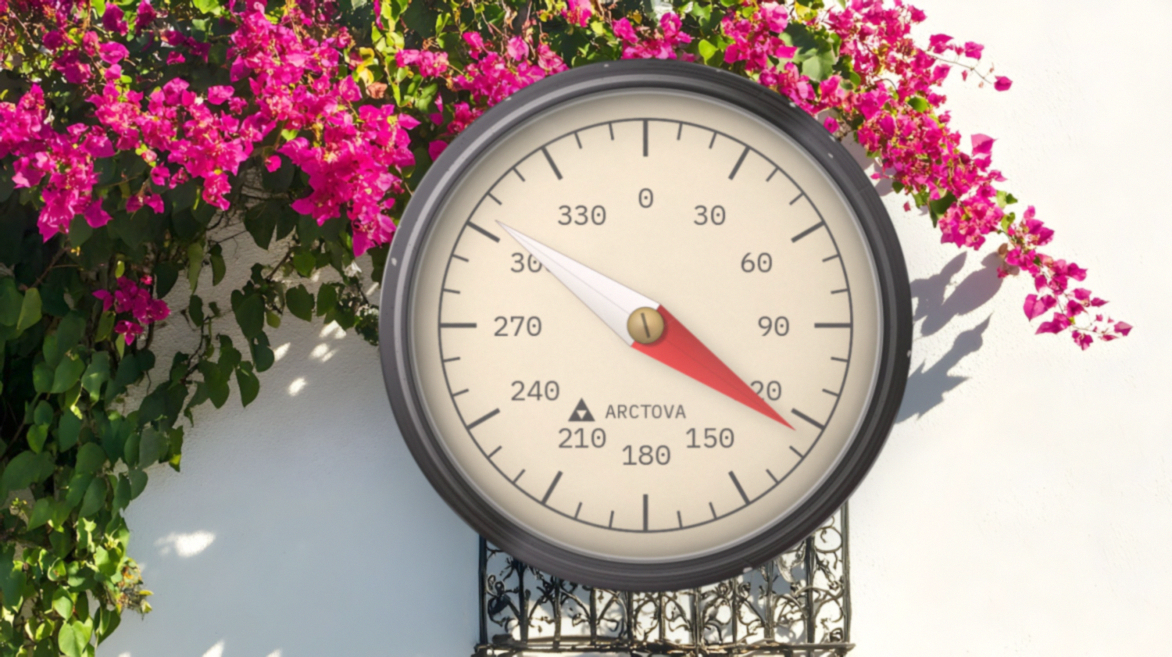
125 °
